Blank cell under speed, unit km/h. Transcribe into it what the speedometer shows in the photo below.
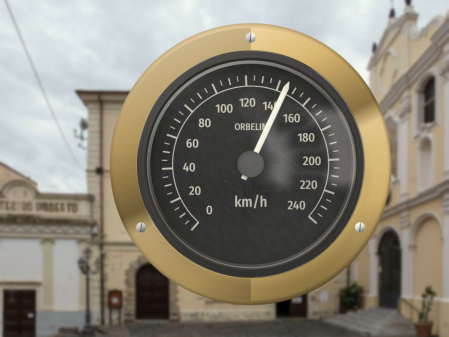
145 km/h
